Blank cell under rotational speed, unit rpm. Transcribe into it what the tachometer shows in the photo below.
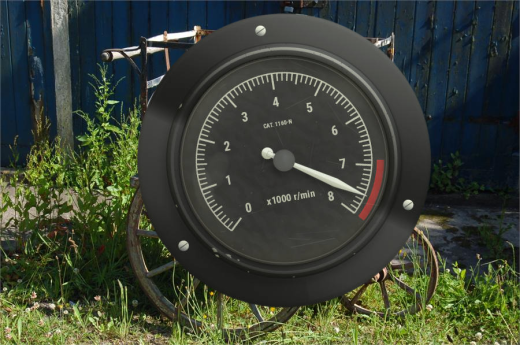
7600 rpm
